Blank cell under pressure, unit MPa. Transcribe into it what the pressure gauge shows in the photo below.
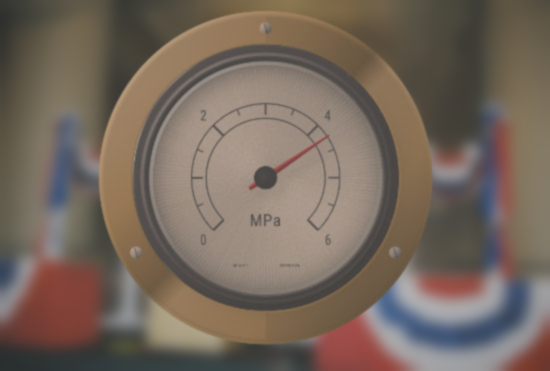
4.25 MPa
